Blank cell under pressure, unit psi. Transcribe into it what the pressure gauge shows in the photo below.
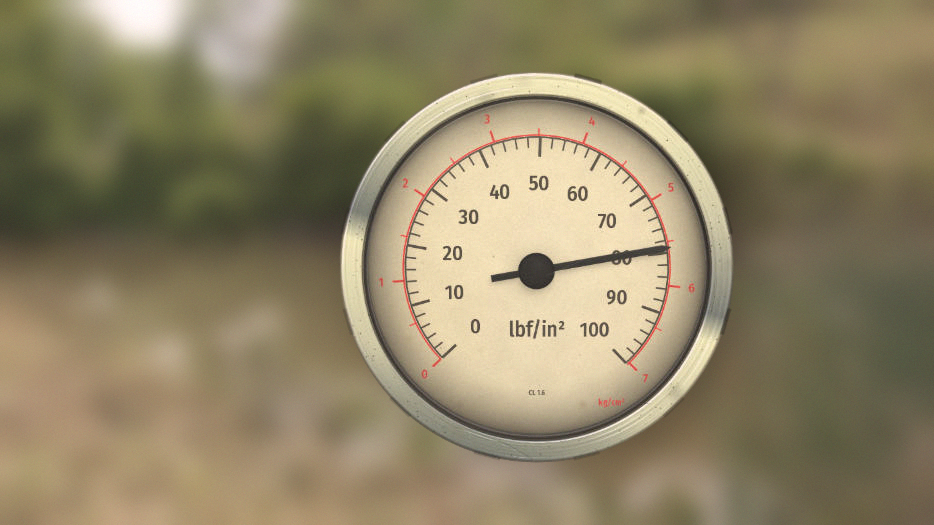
79 psi
